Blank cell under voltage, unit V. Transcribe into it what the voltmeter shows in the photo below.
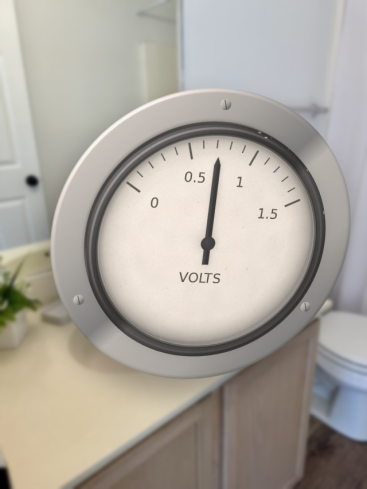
0.7 V
